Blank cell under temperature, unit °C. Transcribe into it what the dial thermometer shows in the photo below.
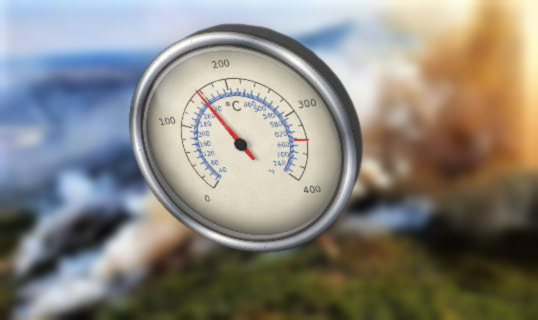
160 °C
